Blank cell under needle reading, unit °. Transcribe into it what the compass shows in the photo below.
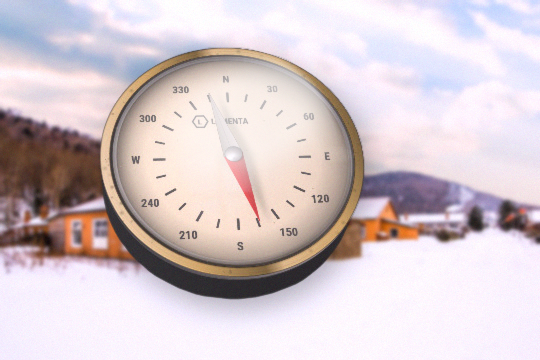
165 °
